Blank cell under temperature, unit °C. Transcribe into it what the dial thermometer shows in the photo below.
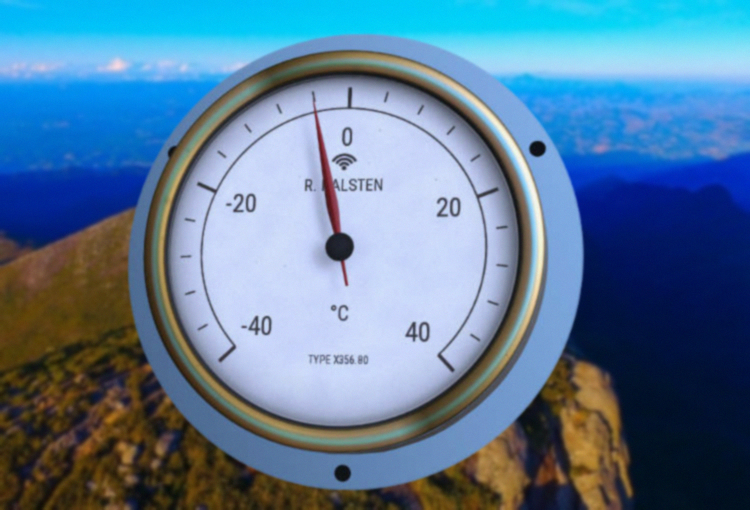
-4 °C
